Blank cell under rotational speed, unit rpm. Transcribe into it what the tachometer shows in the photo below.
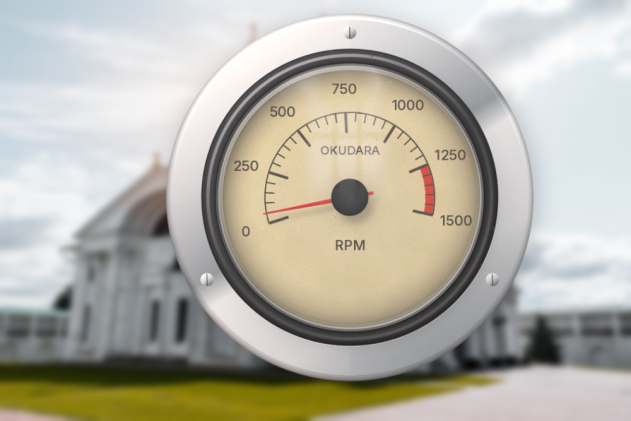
50 rpm
